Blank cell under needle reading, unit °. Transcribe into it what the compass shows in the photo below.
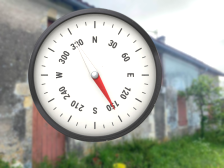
150 °
